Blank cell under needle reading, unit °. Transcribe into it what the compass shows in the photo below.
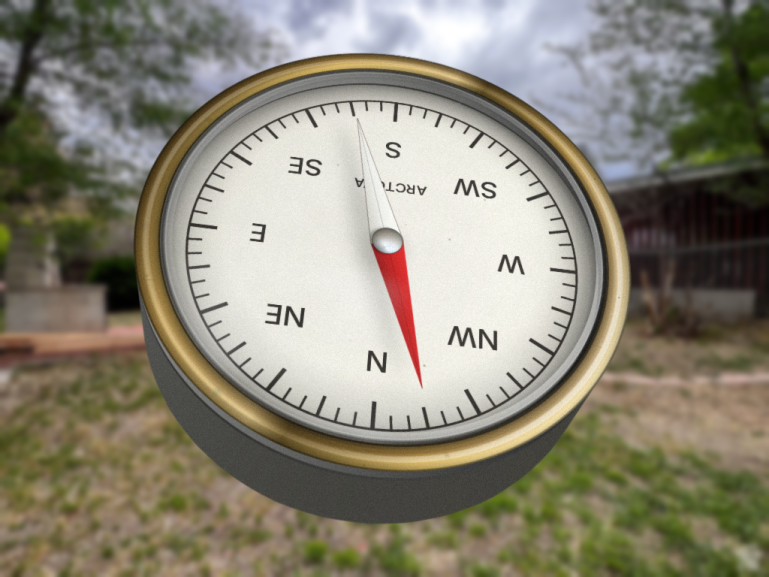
345 °
